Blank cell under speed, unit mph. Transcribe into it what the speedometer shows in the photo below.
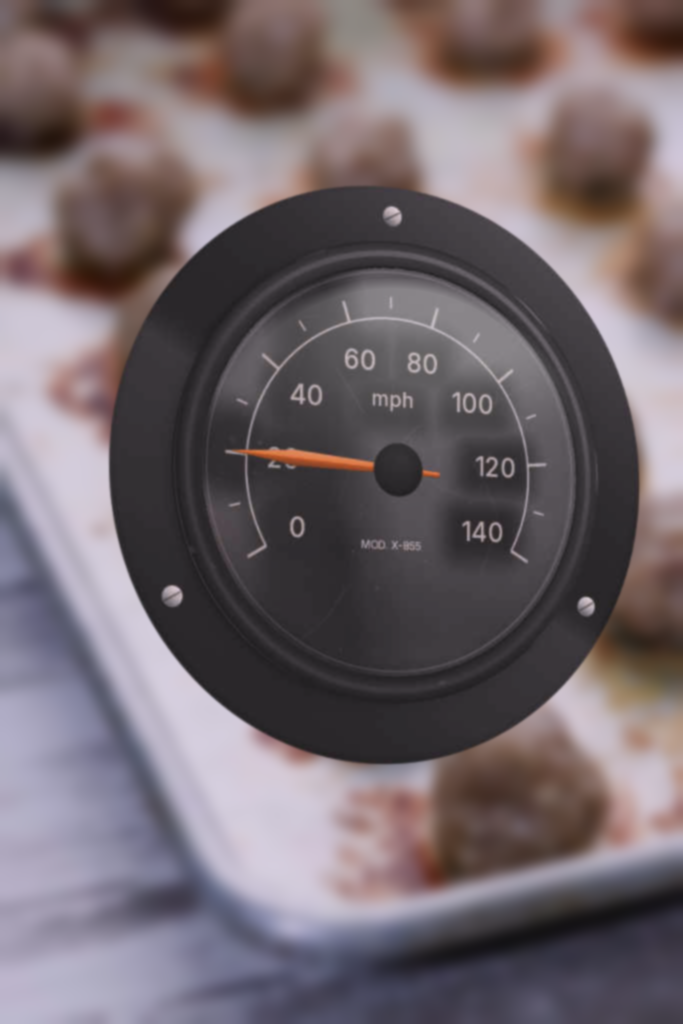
20 mph
